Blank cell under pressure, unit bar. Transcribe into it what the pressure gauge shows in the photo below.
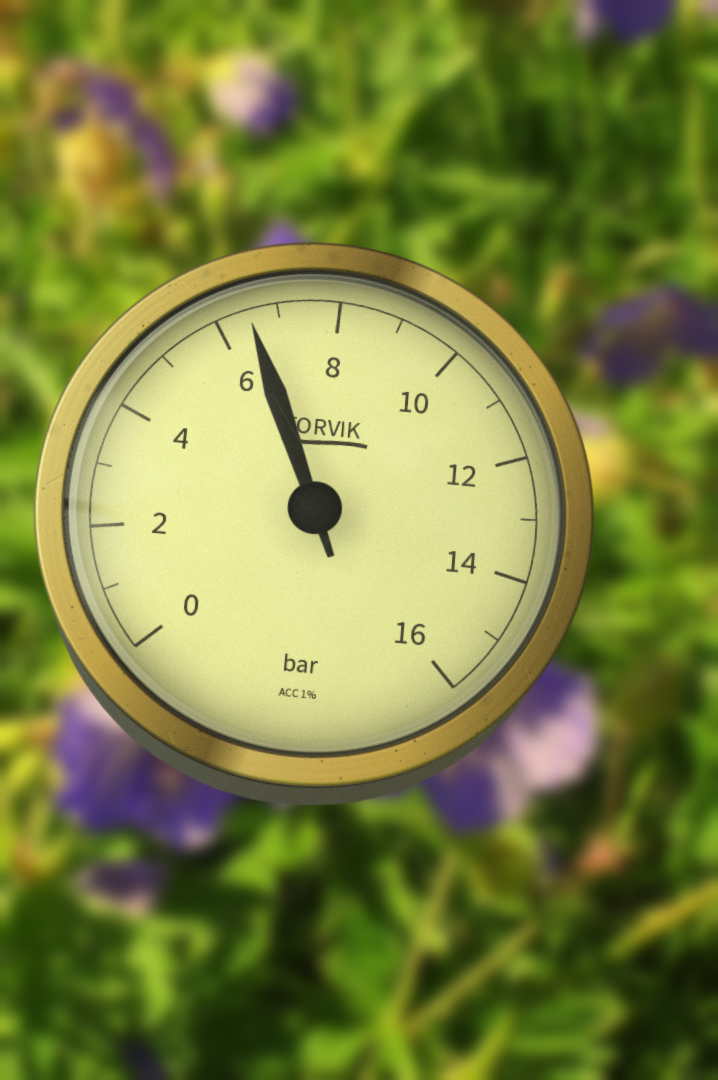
6.5 bar
